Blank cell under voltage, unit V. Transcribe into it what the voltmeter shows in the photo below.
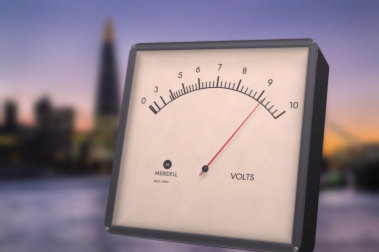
9.2 V
